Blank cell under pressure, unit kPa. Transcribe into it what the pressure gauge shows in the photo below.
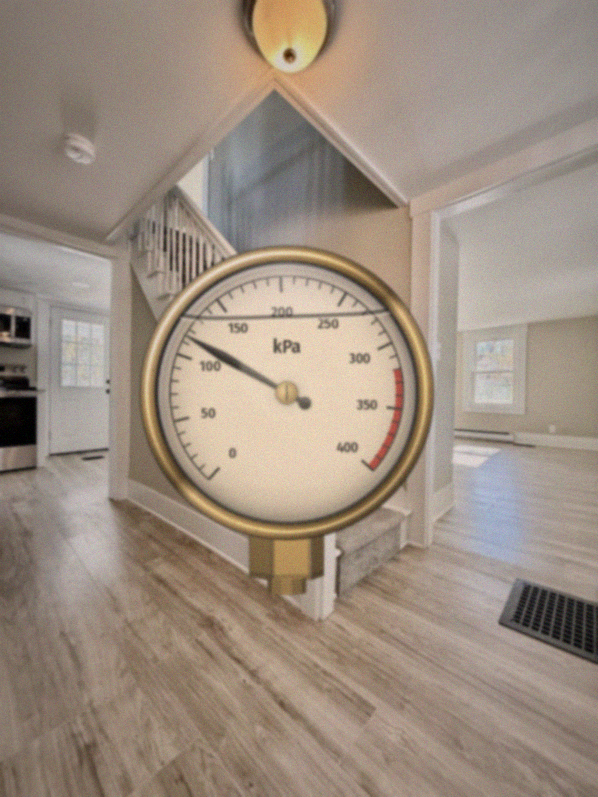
115 kPa
